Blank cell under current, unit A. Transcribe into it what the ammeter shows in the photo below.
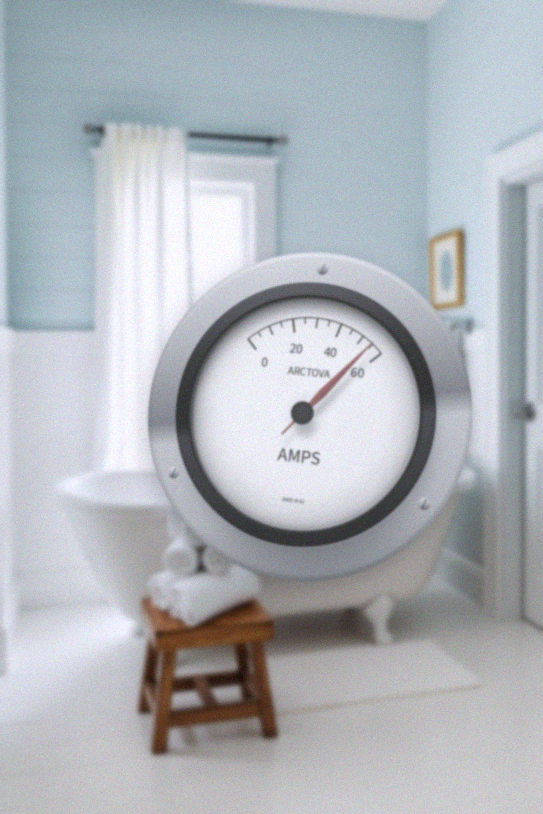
55 A
